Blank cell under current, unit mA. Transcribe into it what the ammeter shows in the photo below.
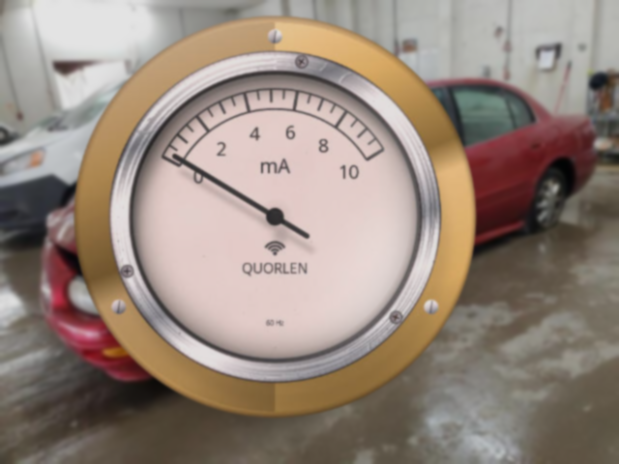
0.25 mA
